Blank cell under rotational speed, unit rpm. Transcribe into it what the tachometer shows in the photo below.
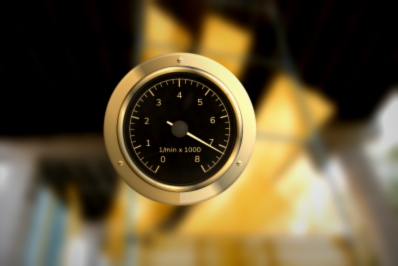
7200 rpm
